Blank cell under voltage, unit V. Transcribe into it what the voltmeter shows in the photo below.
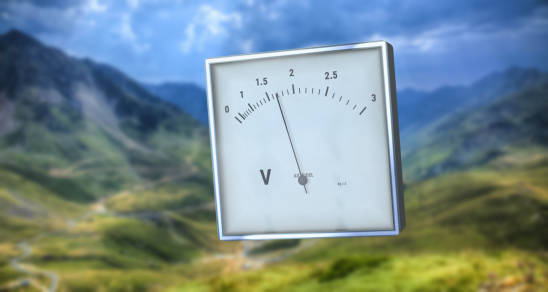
1.7 V
